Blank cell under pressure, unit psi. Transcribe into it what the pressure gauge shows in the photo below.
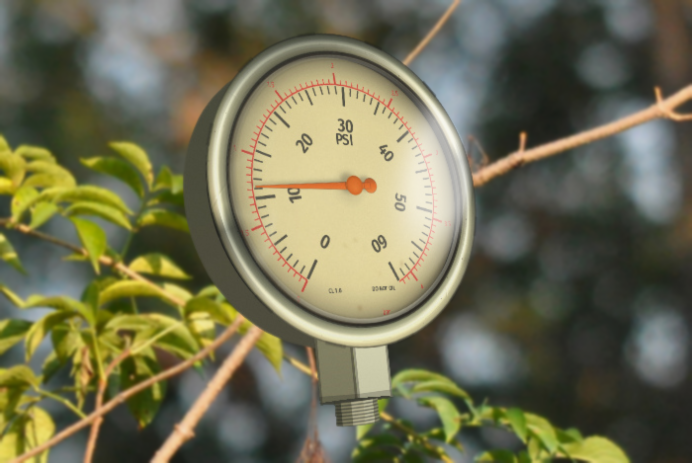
11 psi
